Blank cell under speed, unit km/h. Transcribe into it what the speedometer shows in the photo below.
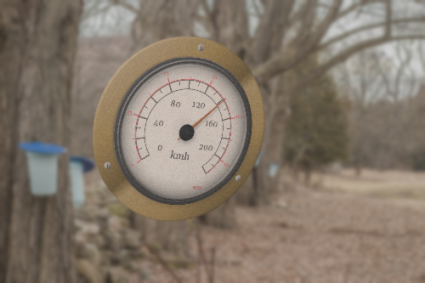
140 km/h
